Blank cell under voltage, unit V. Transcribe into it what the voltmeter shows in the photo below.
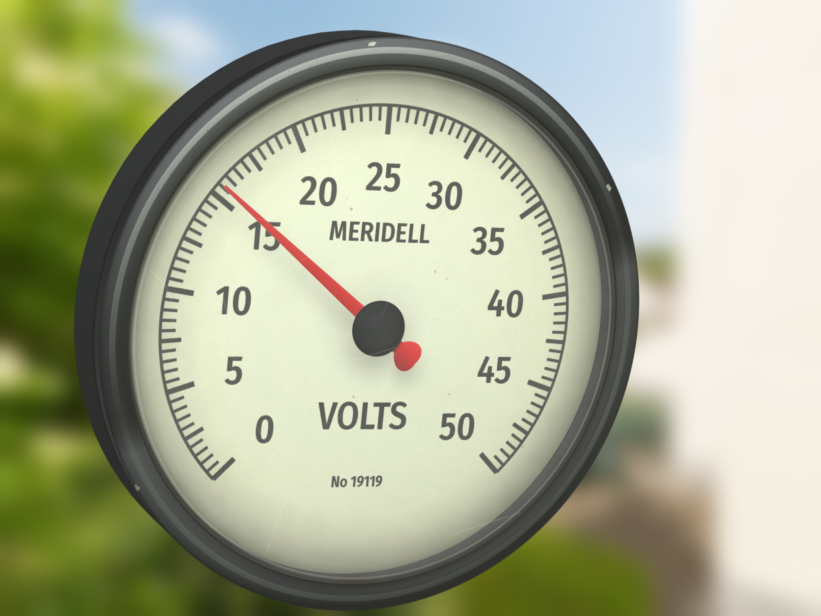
15.5 V
